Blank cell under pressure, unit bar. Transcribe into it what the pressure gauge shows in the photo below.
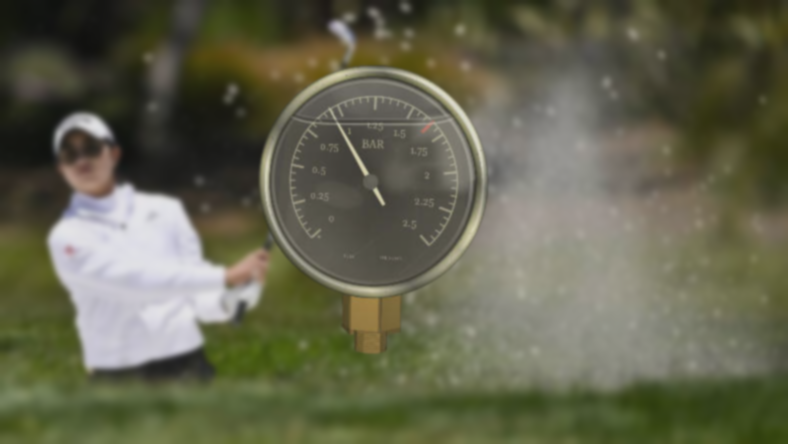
0.95 bar
